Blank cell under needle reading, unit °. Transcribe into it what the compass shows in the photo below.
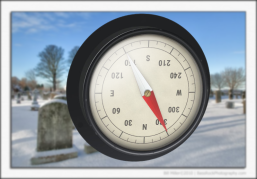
330 °
